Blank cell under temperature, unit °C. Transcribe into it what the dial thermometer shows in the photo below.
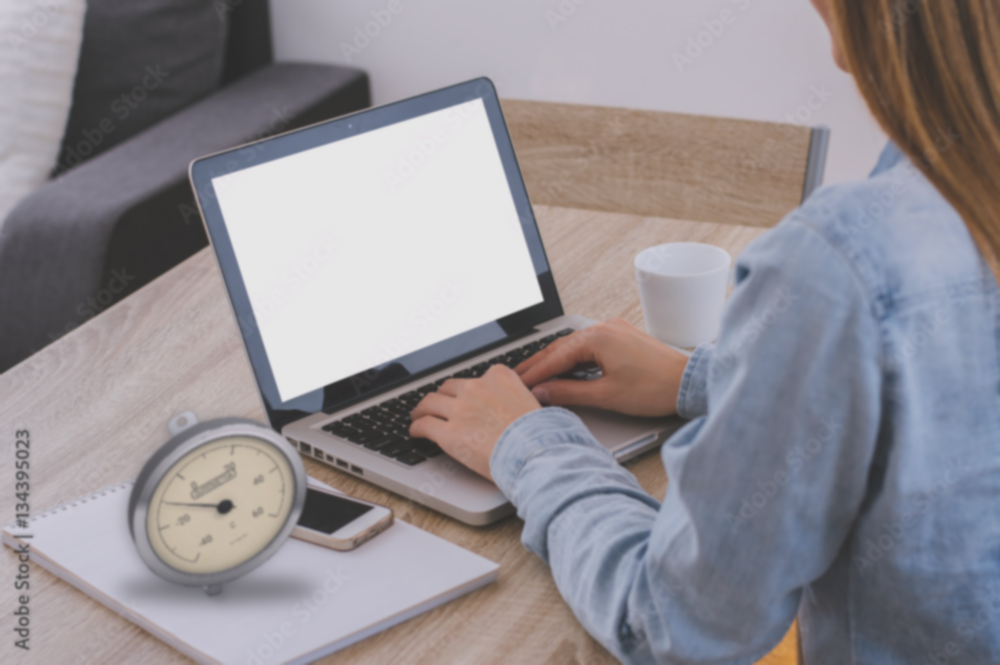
-10 °C
